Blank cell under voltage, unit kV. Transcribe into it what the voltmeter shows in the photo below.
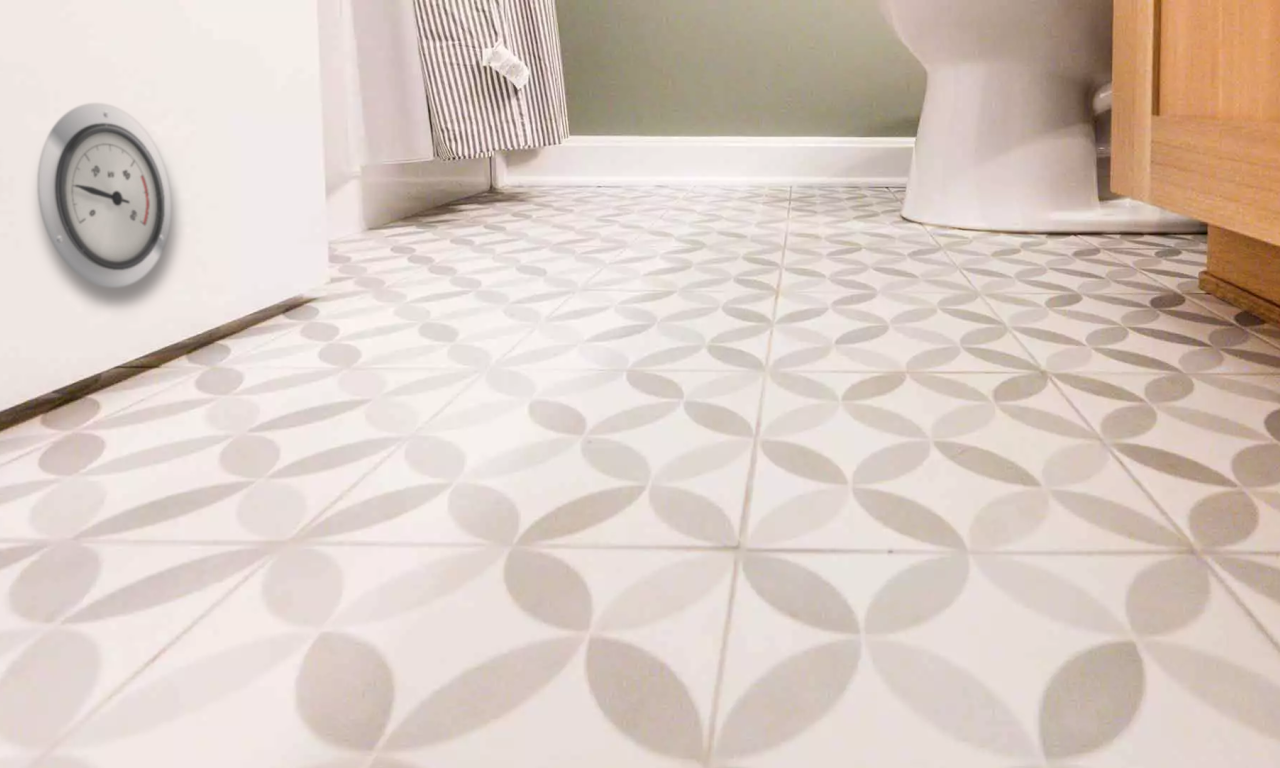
10 kV
